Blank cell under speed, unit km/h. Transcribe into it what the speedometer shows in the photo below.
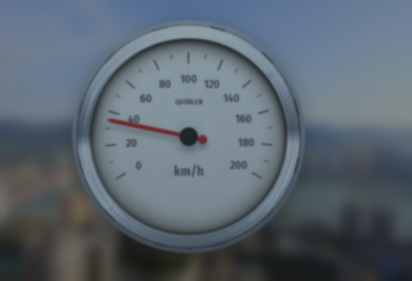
35 km/h
